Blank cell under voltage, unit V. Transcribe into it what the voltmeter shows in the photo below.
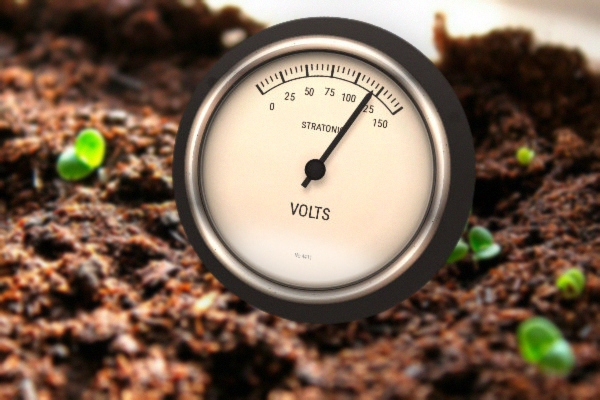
120 V
